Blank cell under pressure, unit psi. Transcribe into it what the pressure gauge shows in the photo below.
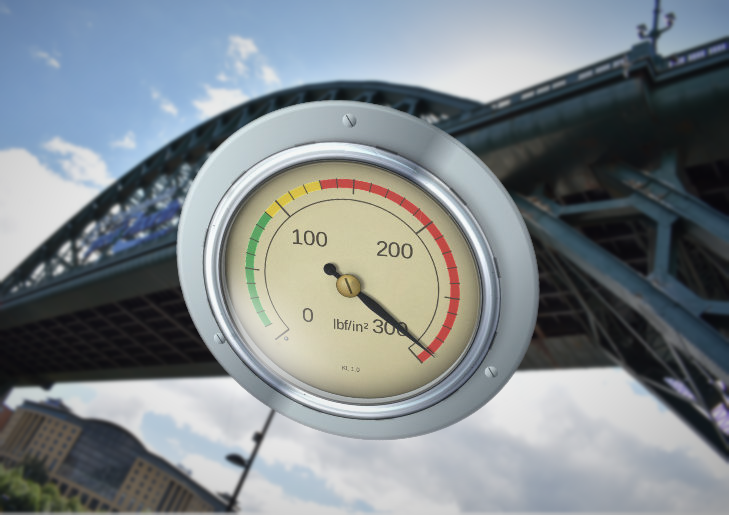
290 psi
